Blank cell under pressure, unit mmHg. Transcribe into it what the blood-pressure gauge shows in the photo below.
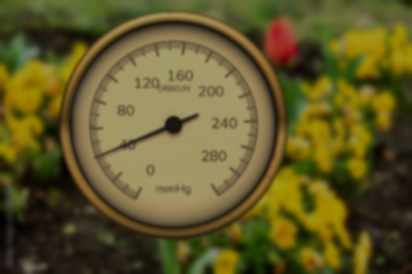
40 mmHg
